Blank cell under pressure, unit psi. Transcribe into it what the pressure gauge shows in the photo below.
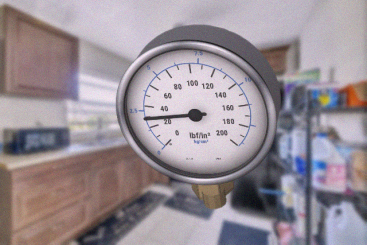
30 psi
